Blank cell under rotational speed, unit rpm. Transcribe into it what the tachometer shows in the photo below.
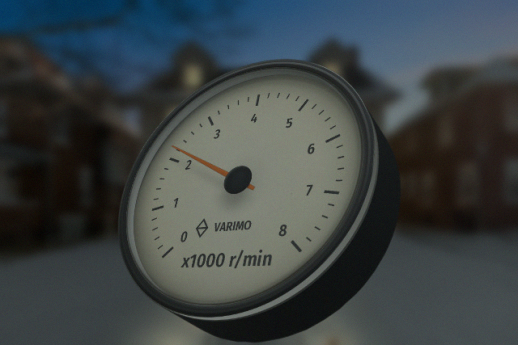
2200 rpm
